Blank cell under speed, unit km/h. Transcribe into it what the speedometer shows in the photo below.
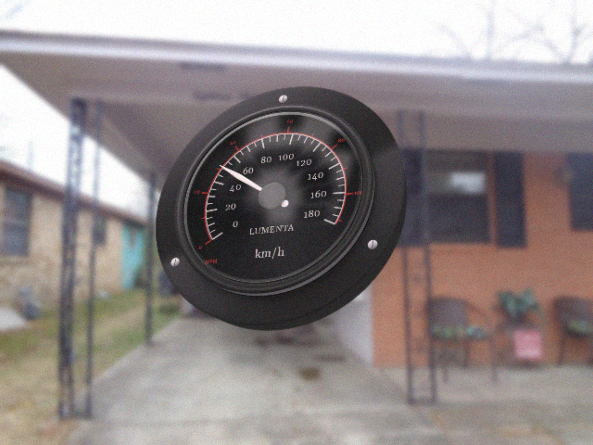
50 km/h
